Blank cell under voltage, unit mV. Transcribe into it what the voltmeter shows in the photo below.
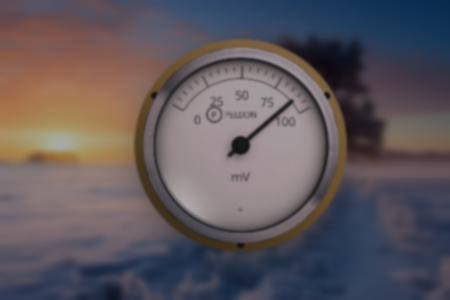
90 mV
